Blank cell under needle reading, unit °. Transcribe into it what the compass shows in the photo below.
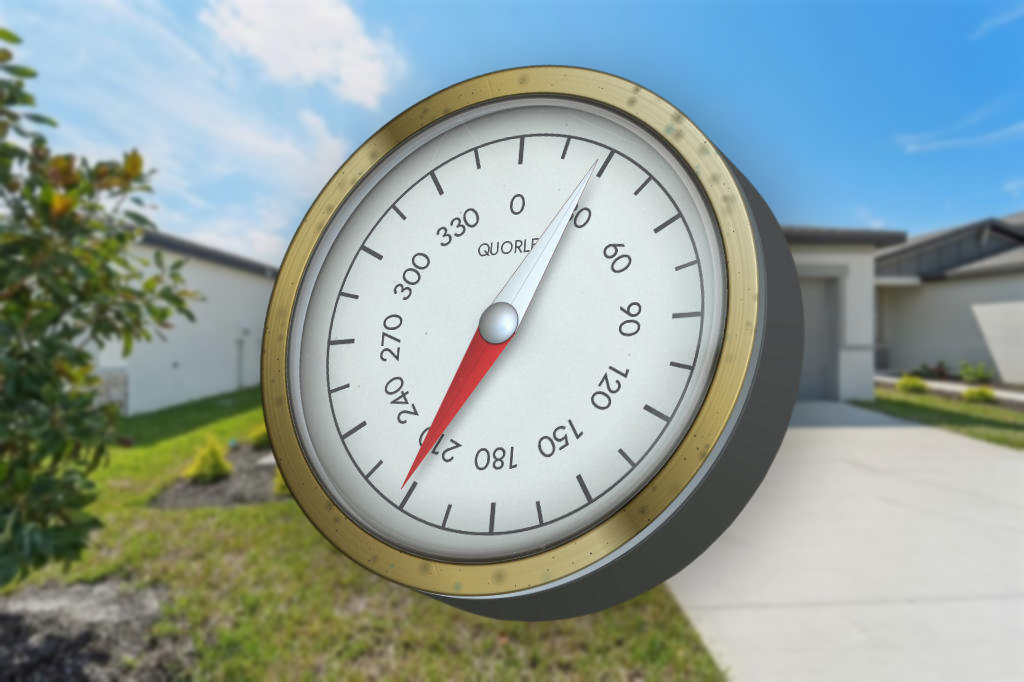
210 °
